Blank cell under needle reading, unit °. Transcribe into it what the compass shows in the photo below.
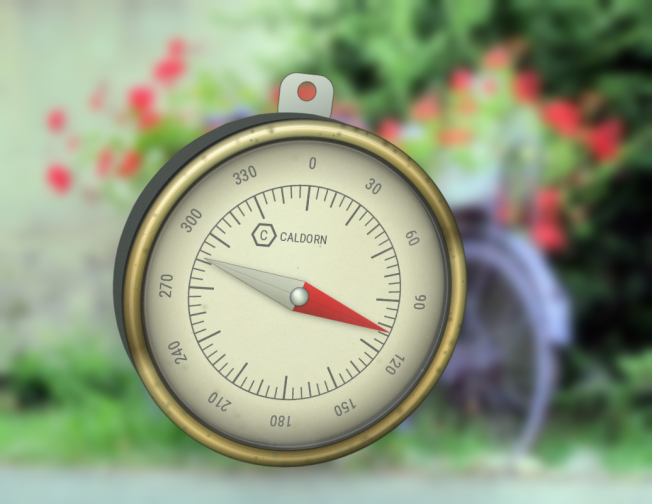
107.5 °
